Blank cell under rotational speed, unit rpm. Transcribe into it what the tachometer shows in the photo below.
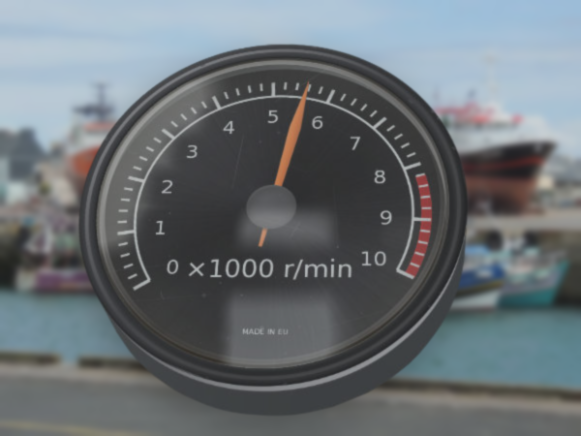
5600 rpm
